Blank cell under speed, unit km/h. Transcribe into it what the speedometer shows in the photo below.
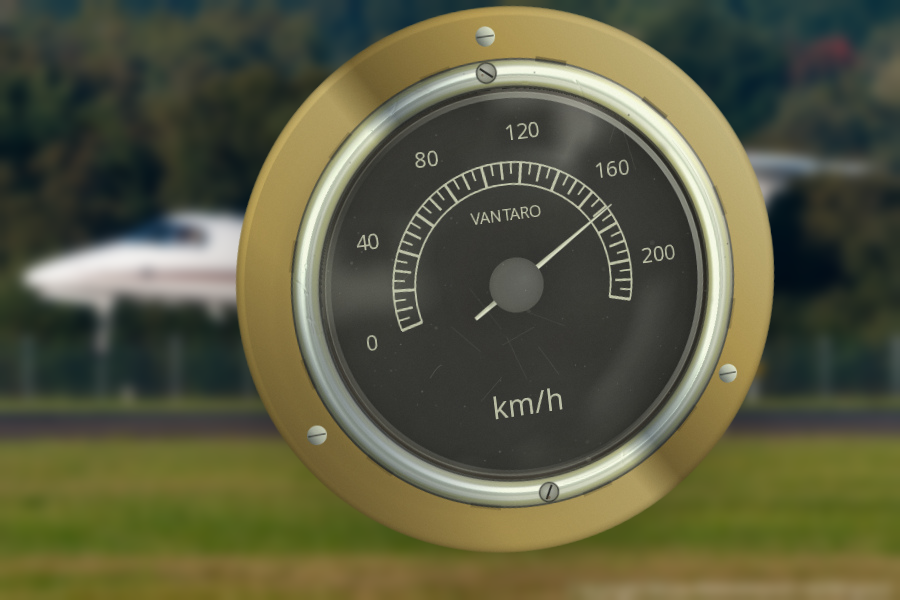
170 km/h
